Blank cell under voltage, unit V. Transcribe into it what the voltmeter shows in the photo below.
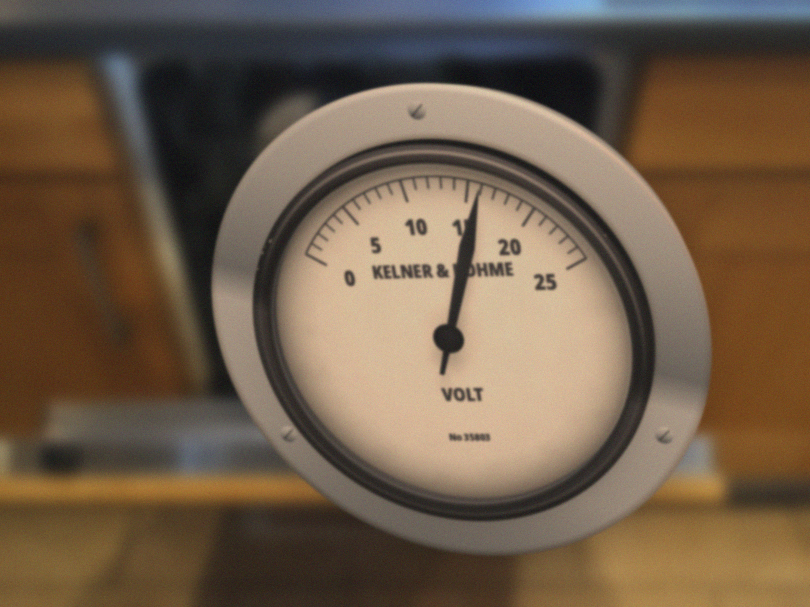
16 V
